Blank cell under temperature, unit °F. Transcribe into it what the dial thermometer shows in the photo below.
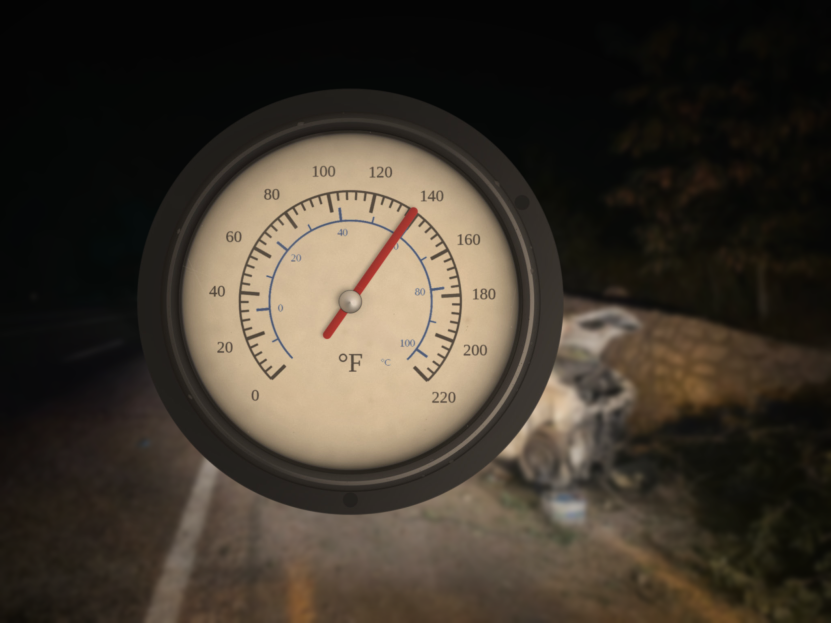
138 °F
